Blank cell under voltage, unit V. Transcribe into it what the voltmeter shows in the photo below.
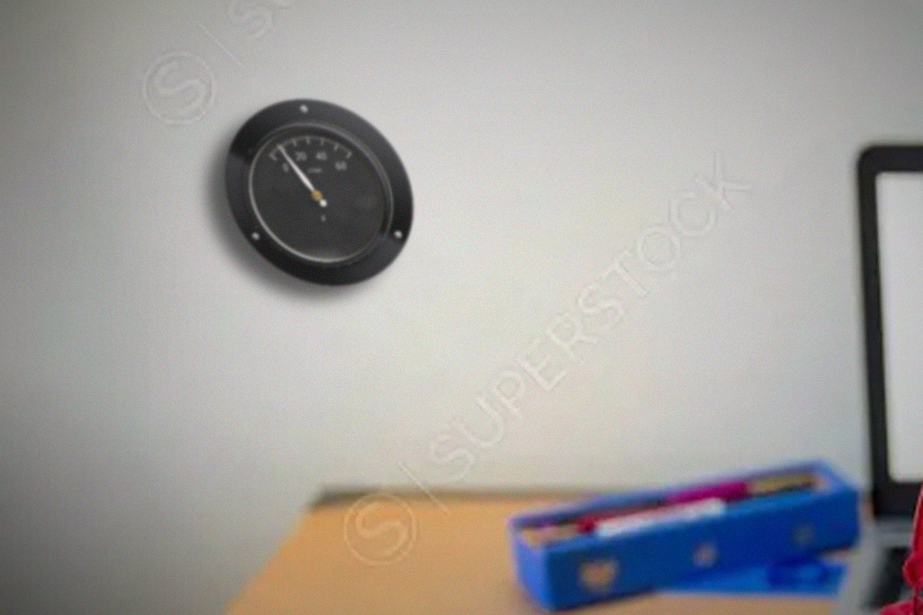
10 V
